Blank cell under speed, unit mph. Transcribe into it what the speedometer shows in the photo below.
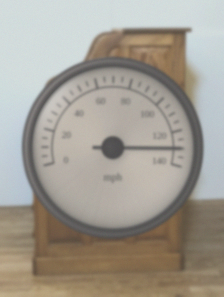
130 mph
